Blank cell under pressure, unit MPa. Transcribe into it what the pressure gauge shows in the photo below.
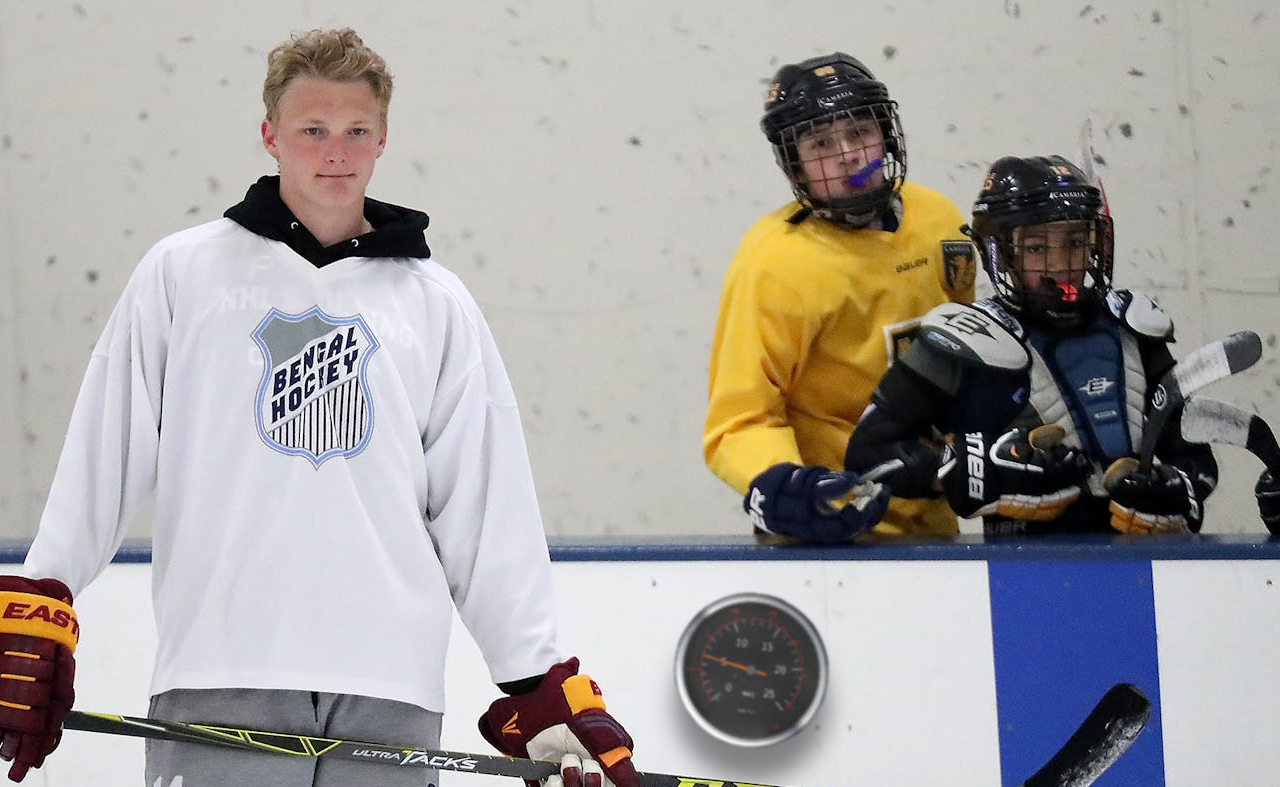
5 MPa
